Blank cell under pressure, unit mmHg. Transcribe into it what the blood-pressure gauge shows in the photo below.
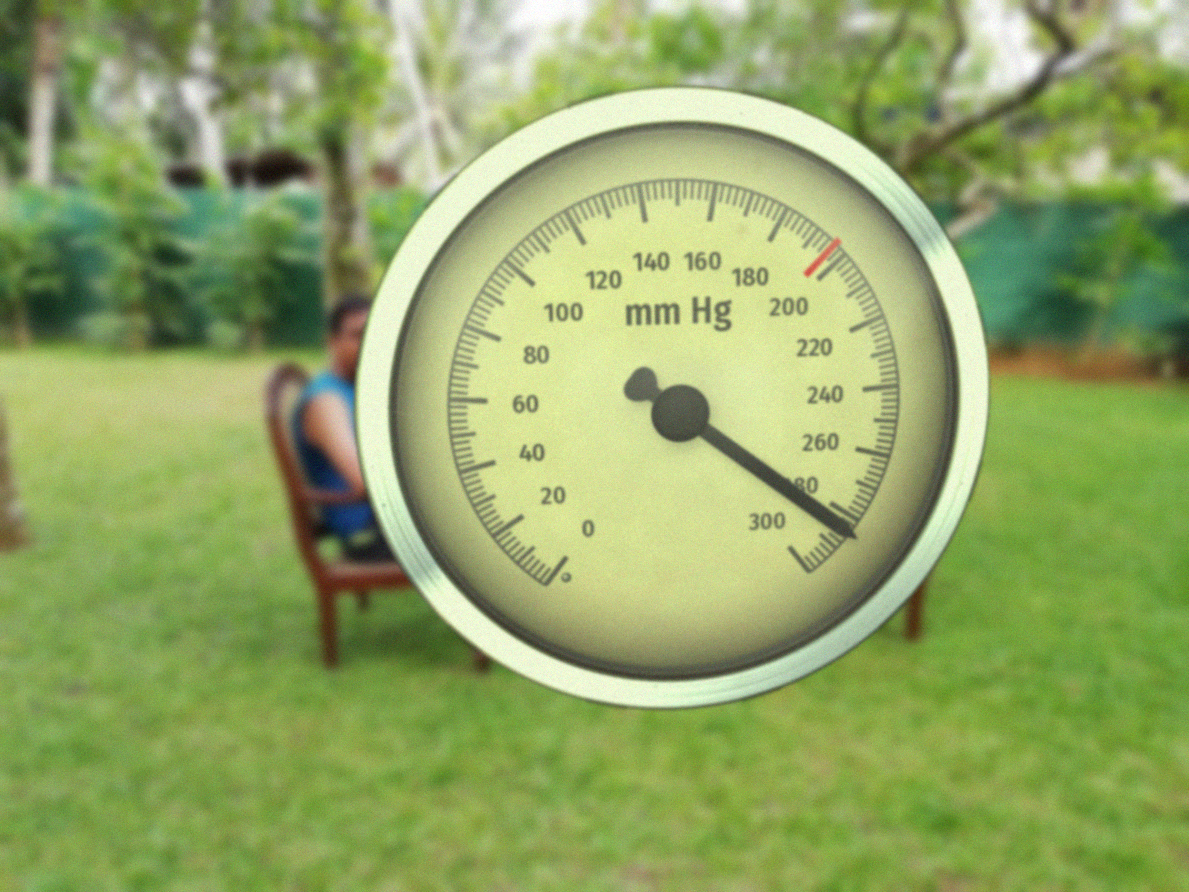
284 mmHg
